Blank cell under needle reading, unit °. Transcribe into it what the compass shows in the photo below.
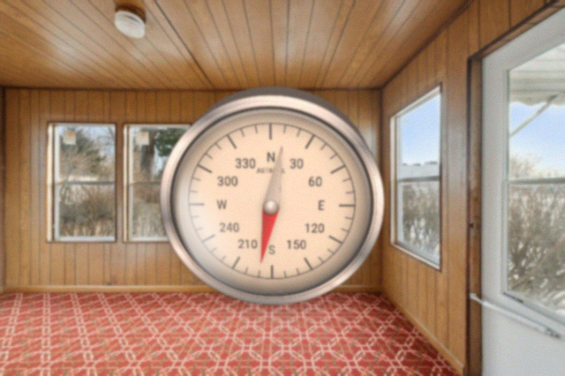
190 °
